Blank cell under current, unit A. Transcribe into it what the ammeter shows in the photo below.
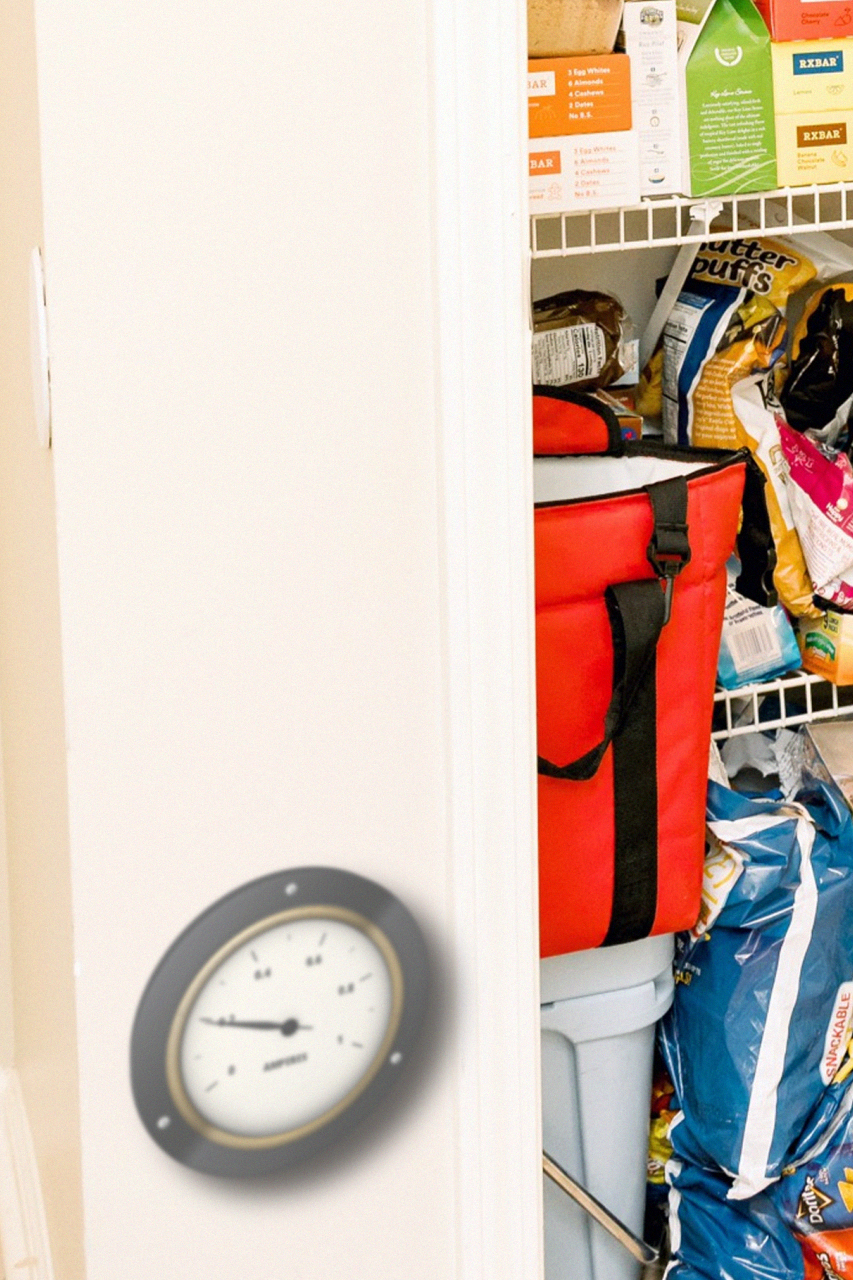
0.2 A
